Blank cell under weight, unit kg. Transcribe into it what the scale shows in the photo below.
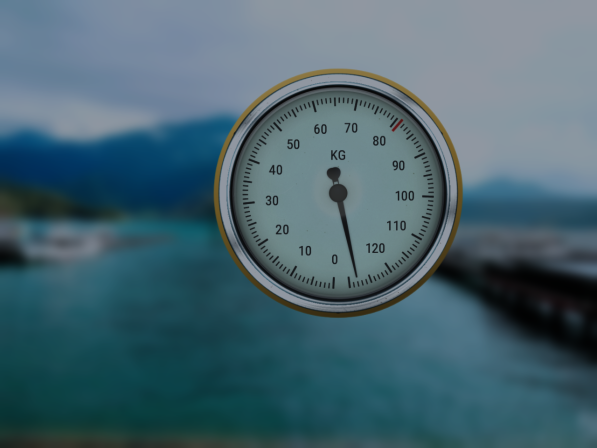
128 kg
